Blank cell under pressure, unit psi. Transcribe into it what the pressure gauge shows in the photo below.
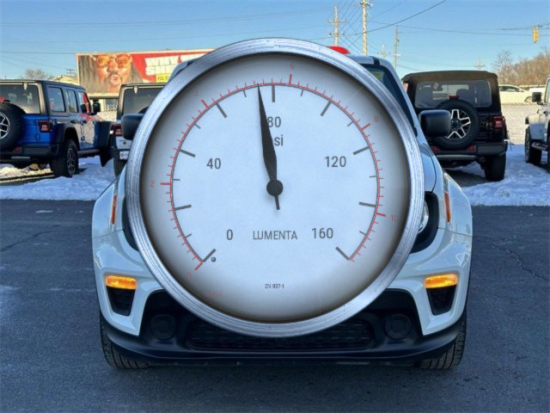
75 psi
